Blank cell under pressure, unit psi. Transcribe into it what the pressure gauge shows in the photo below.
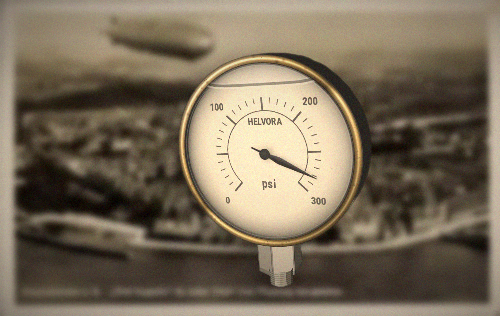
280 psi
